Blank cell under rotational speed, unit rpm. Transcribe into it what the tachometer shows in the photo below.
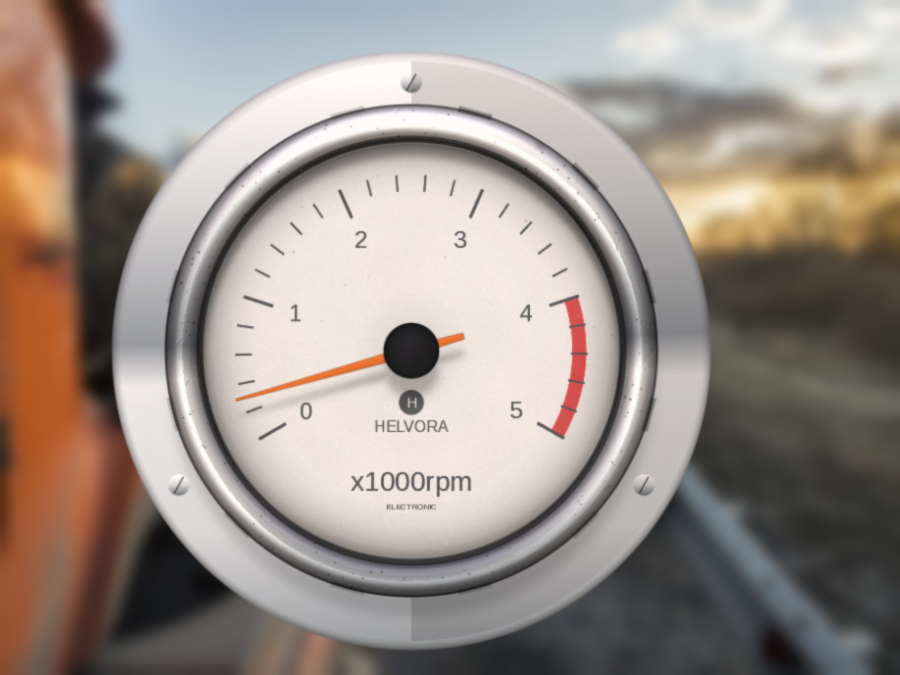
300 rpm
